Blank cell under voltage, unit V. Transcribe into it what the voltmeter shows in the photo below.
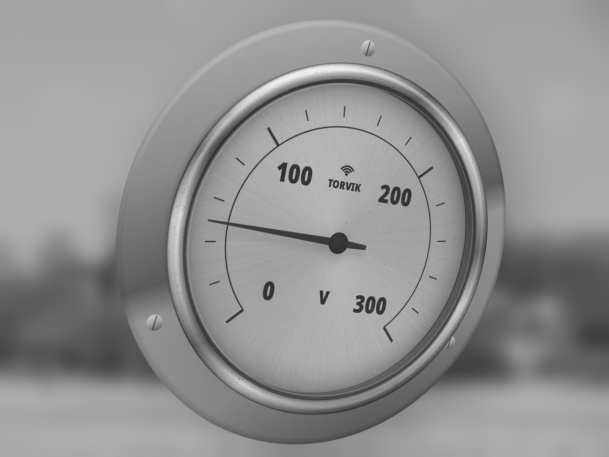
50 V
